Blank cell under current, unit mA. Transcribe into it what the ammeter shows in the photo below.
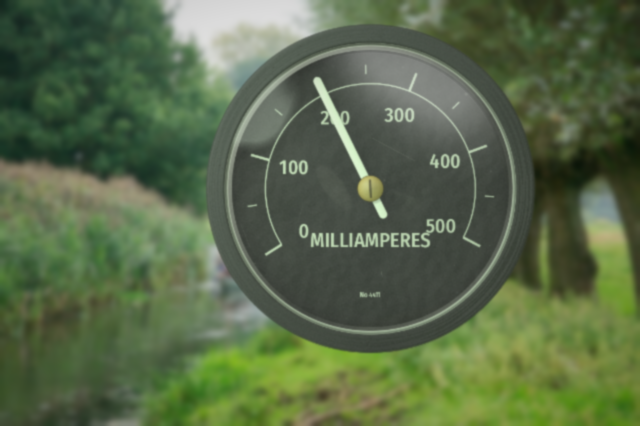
200 mA
